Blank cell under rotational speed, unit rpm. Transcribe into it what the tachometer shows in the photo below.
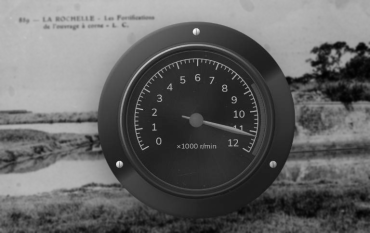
11200 rpm
